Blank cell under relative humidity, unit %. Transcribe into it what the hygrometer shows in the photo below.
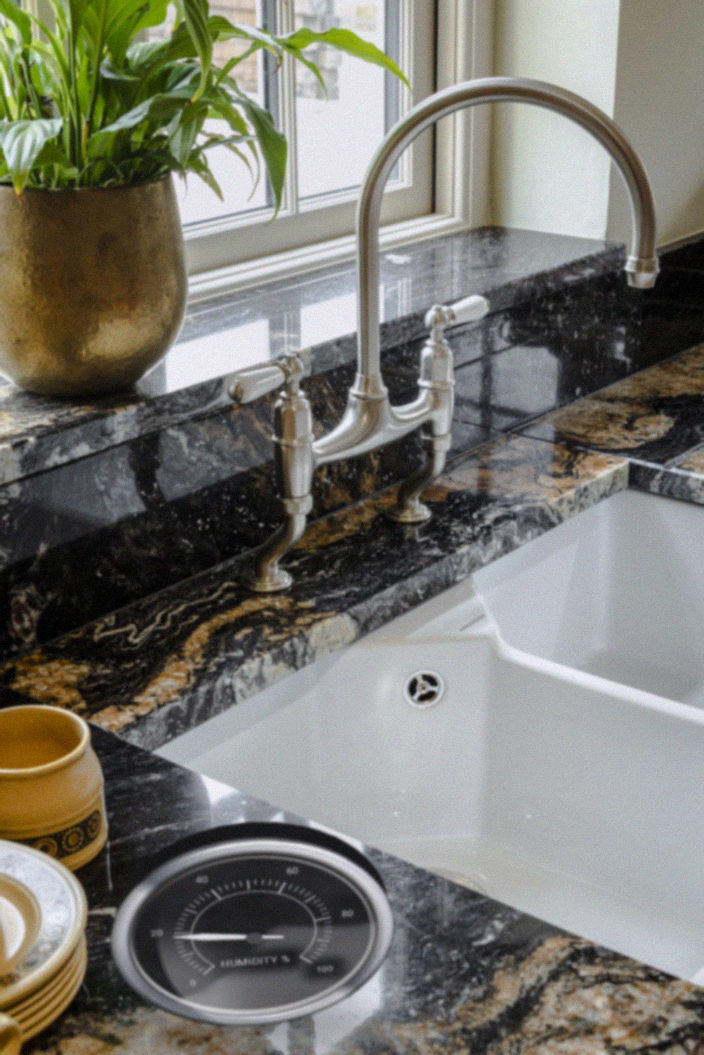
20 %
